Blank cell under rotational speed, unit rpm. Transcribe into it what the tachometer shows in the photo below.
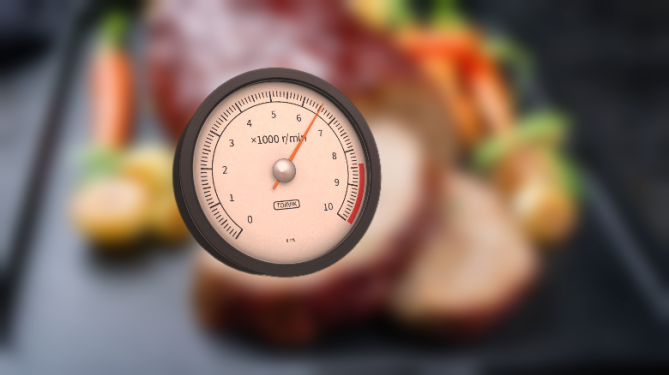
6500 rpm
